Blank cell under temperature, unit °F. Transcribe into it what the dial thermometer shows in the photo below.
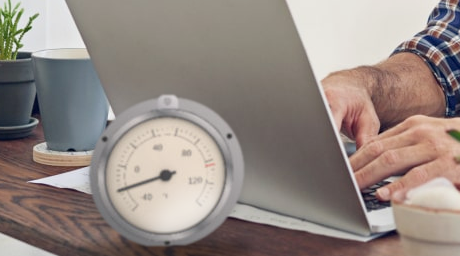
-20 °F
